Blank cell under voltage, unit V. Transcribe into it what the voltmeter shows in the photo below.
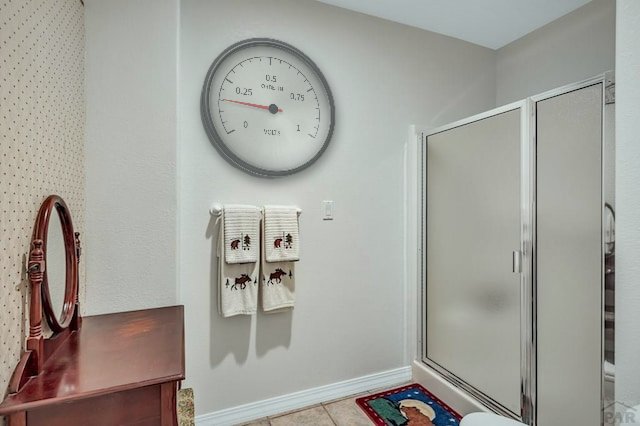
0.15 V
